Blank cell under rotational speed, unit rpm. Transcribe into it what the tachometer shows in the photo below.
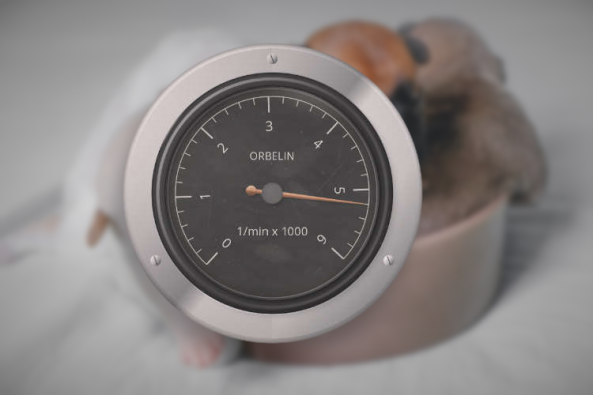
5200 rpm
